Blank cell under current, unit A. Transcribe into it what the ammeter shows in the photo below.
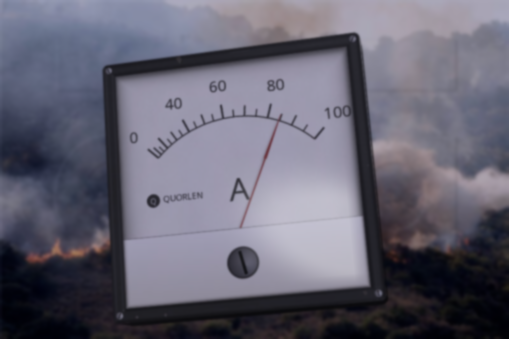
85 A
